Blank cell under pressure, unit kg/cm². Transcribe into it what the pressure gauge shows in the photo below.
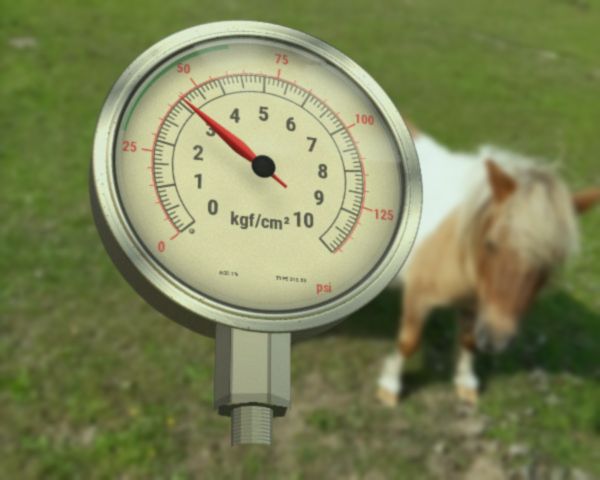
3 kg/cm²
